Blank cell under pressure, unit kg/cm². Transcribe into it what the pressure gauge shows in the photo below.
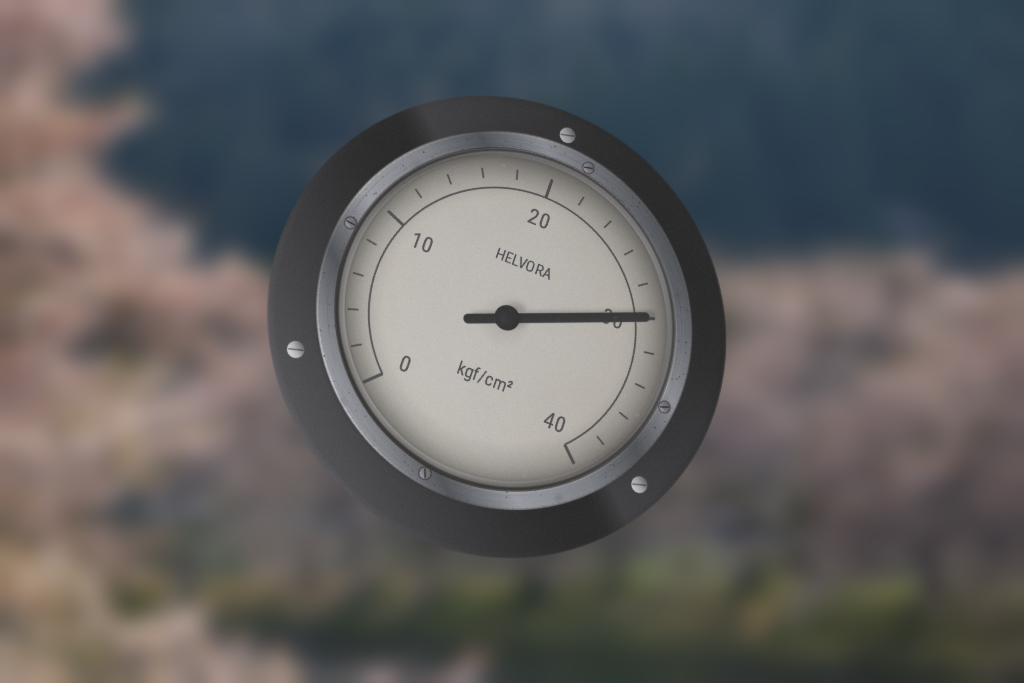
30 kg/cm²
